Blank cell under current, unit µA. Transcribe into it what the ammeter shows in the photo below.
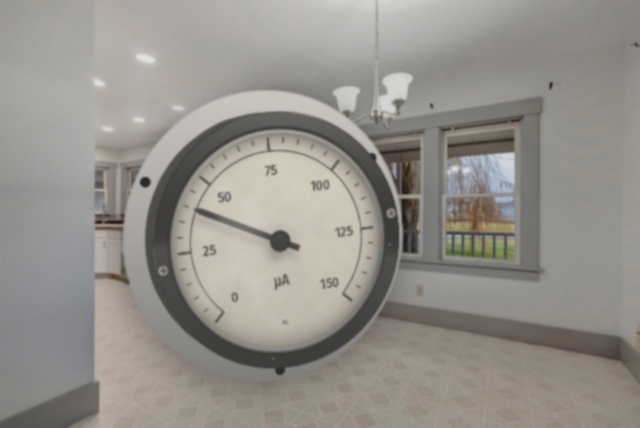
40 µA
